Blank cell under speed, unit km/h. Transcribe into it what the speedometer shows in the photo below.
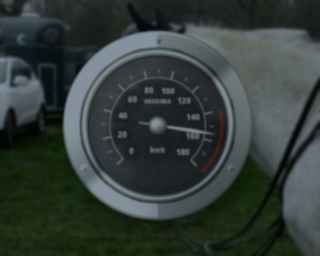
155 km/h
